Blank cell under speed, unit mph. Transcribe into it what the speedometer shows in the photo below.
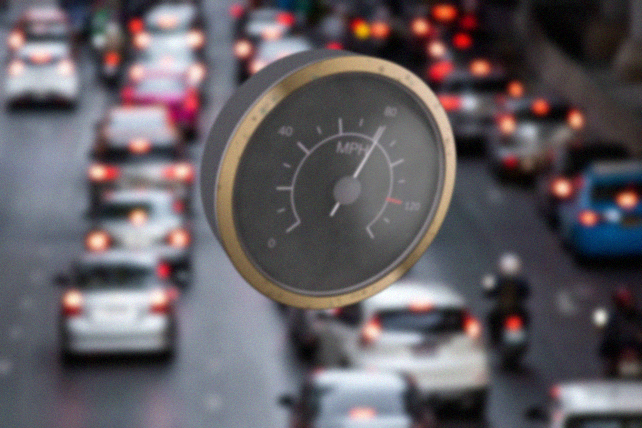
80 mph
